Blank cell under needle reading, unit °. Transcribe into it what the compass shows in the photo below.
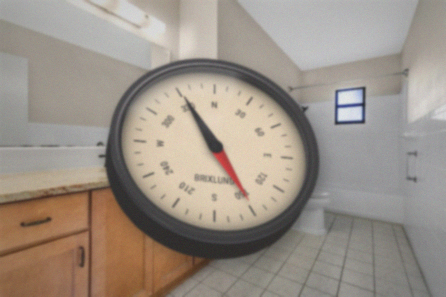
150 °
